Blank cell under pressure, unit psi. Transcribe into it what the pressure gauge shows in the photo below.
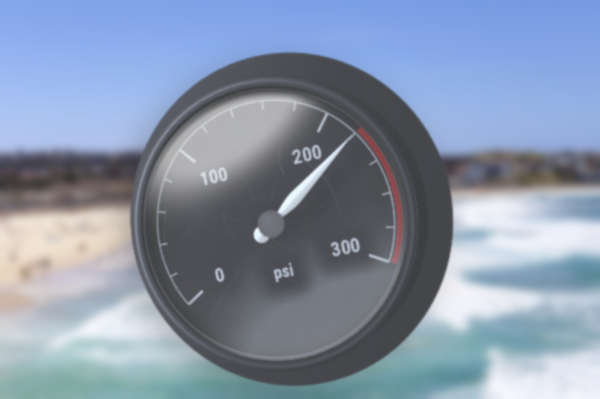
220 psi
